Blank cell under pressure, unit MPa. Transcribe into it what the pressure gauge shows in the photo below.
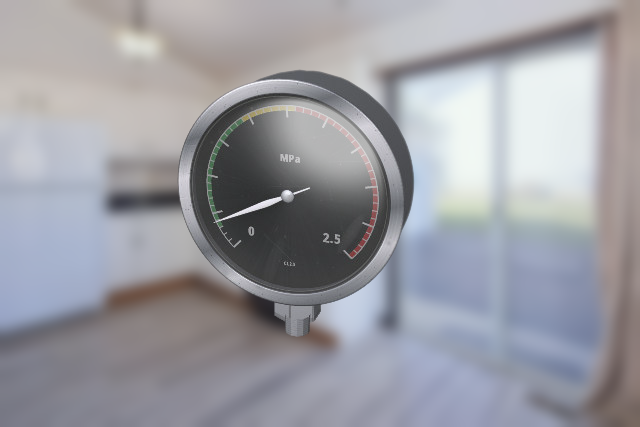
0.2 MPa
